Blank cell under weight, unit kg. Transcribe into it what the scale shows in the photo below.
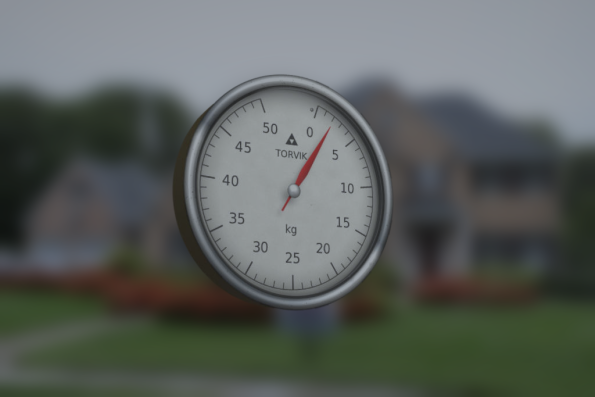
2 kg
